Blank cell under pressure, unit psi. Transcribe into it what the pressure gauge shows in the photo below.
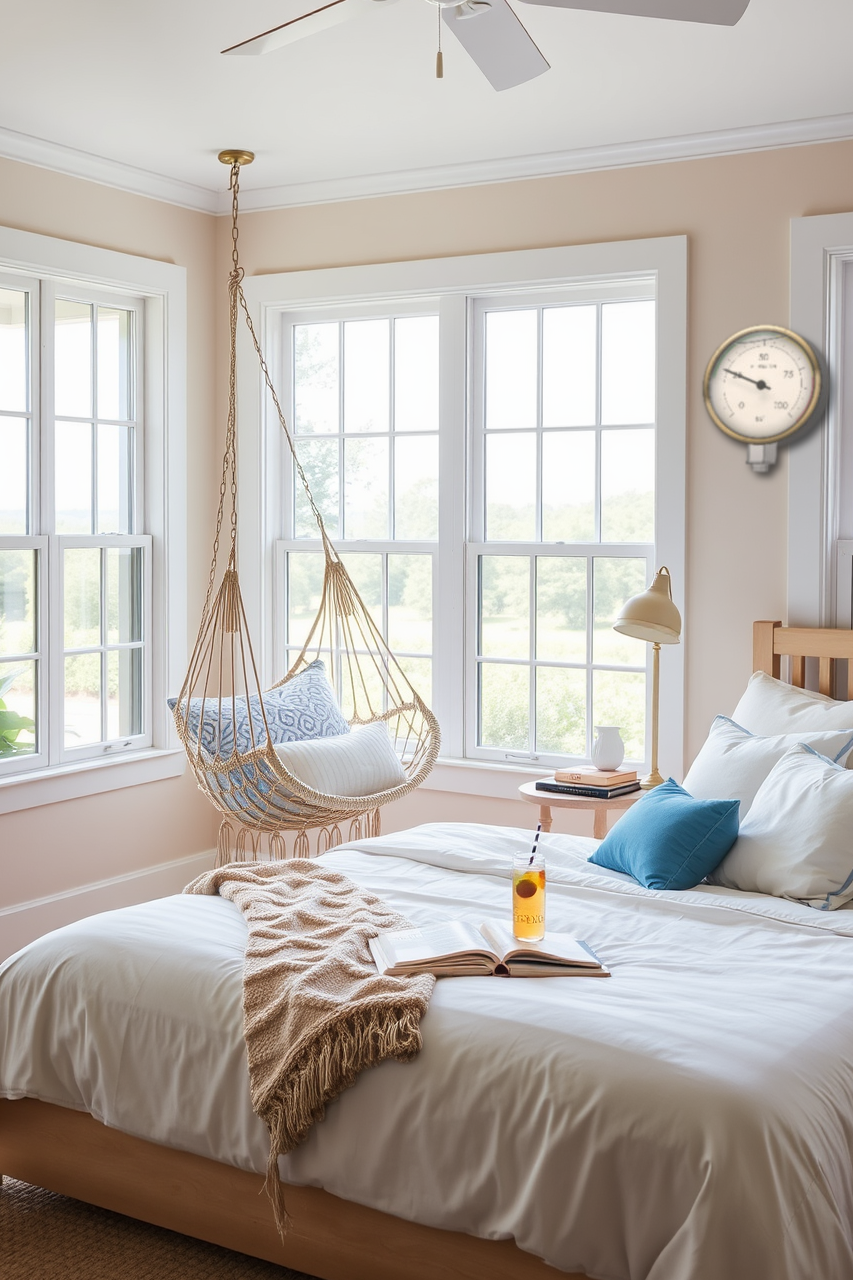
25 psi
